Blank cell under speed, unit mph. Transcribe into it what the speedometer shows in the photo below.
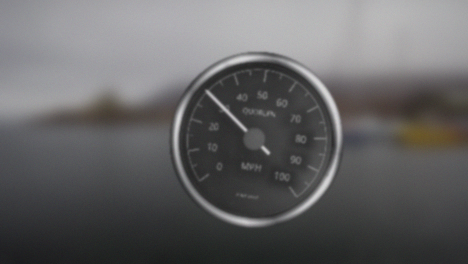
30 mph
